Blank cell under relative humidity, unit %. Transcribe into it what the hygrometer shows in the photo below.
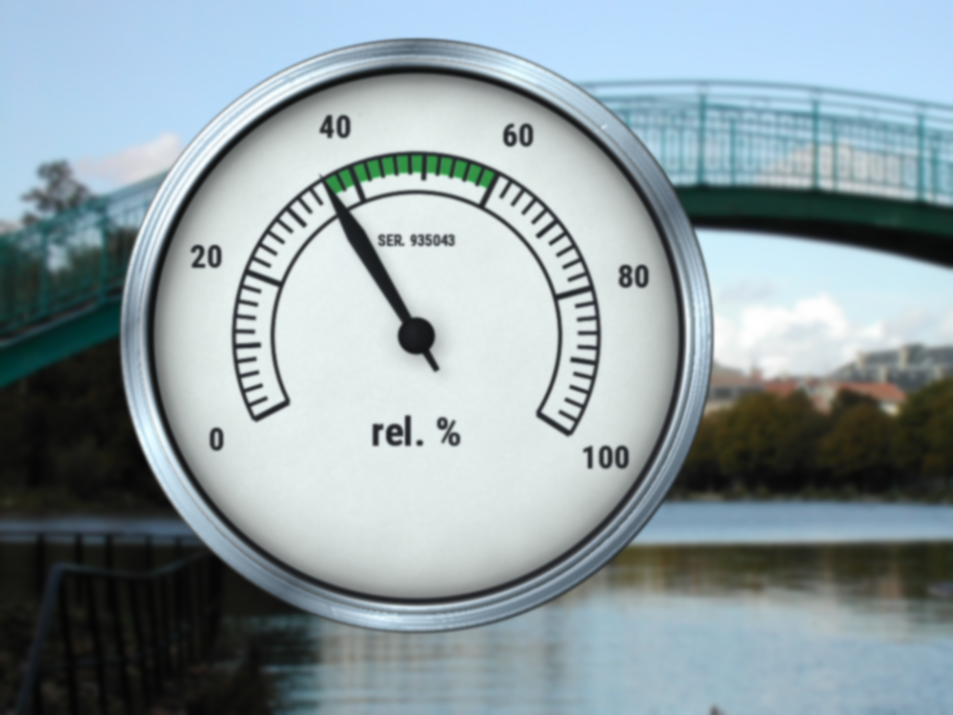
36 %
